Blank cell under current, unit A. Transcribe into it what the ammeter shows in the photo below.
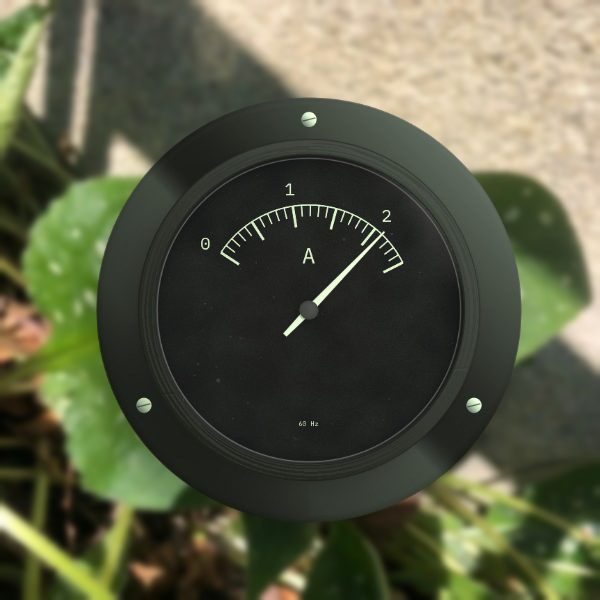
2.1 A
